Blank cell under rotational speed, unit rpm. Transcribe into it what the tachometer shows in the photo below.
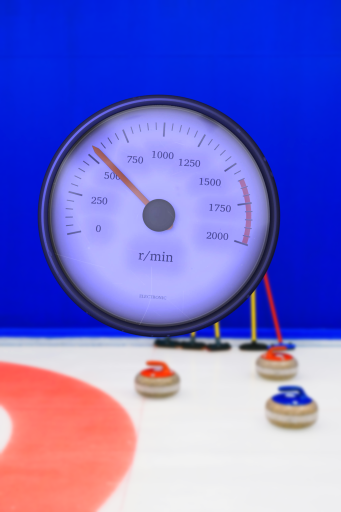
550 rpm
